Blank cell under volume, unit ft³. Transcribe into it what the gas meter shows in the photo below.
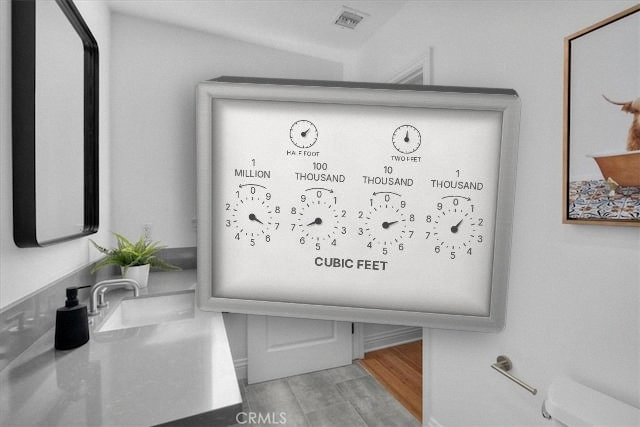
668100 ft³
